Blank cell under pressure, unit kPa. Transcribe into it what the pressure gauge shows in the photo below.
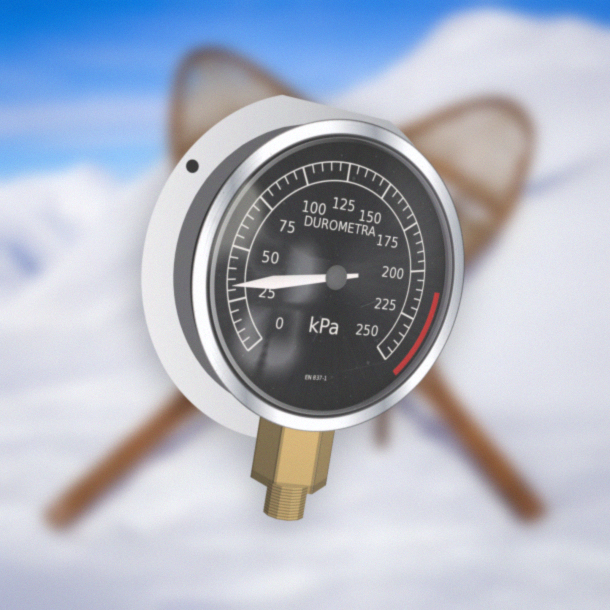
32.5 kPa
